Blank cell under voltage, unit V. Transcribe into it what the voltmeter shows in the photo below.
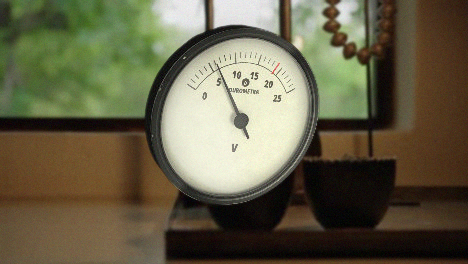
6 V
